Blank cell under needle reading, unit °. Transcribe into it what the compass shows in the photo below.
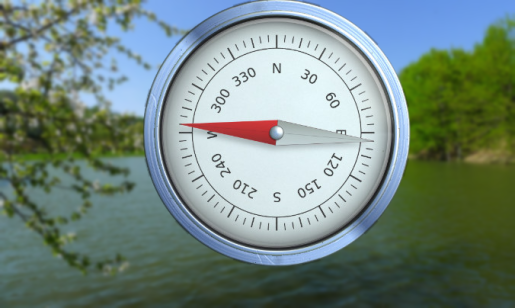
275 °
